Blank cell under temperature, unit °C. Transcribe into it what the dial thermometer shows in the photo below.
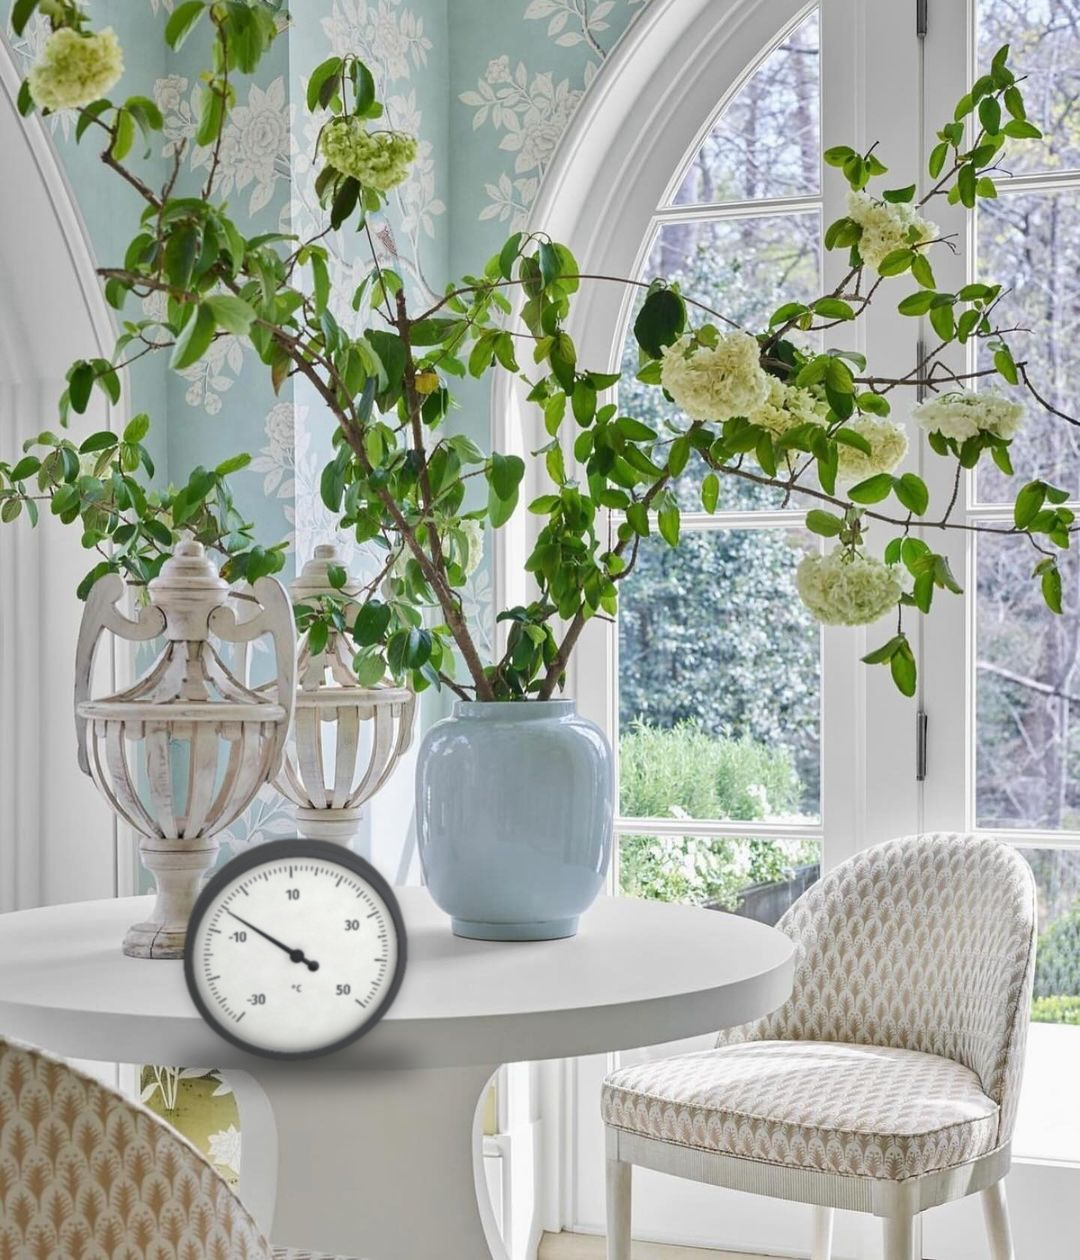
-5 °C
